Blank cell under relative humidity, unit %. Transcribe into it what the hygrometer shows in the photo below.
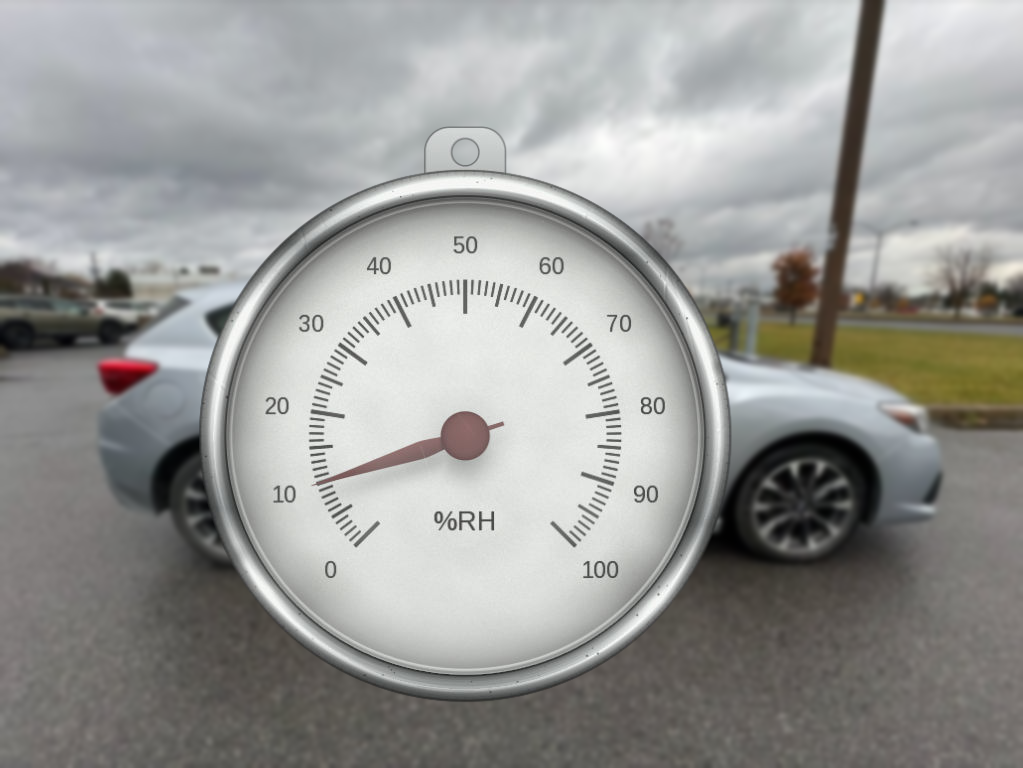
10 %
